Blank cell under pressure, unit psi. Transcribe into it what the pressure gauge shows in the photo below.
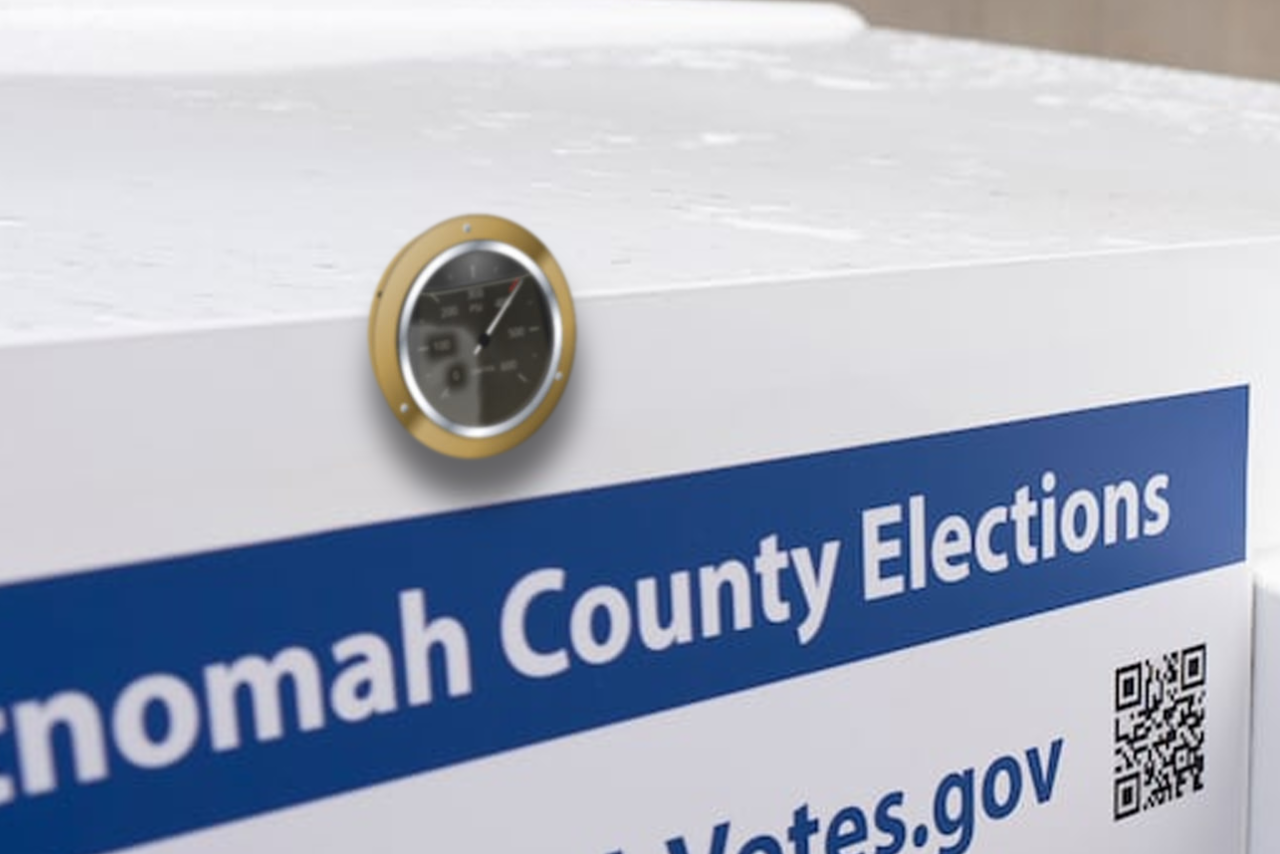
400 psi
